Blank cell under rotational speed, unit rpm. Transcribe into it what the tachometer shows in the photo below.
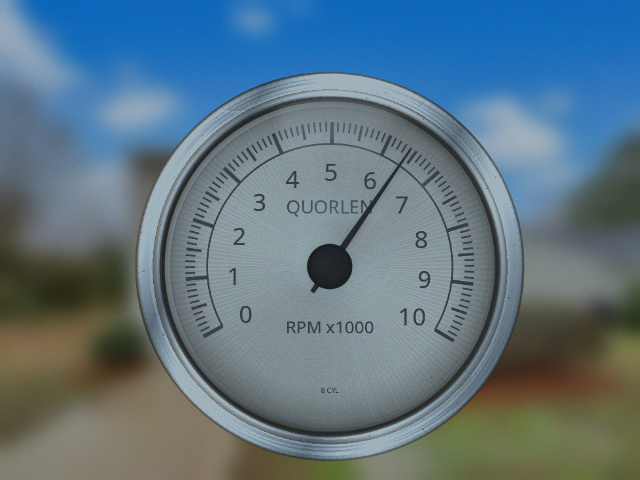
6400 rpm
